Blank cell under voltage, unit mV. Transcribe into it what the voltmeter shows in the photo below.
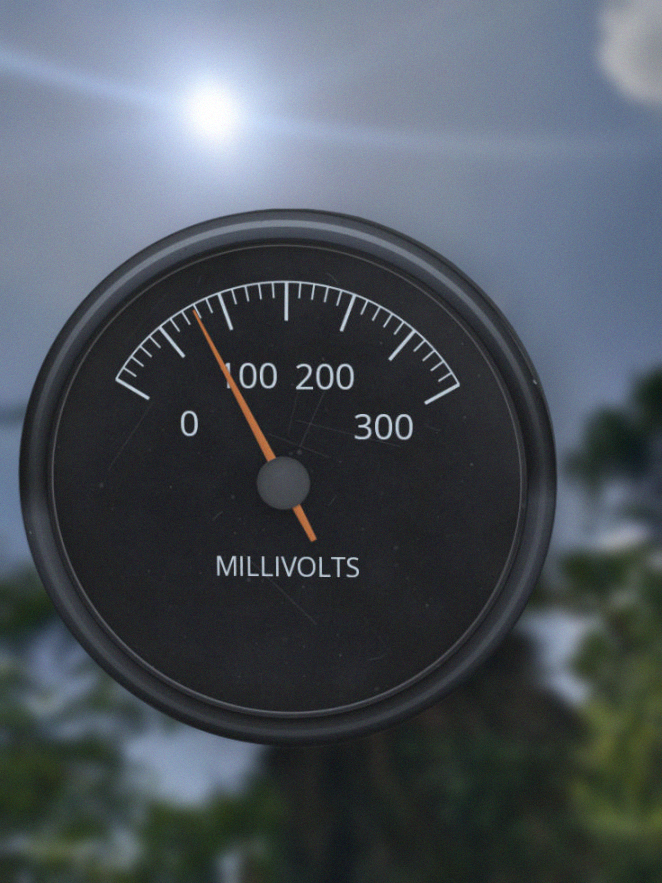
80 mV
